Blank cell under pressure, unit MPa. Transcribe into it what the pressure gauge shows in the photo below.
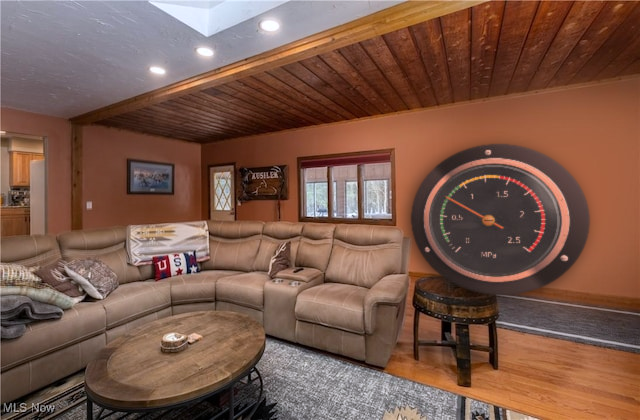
0.75 MPa
